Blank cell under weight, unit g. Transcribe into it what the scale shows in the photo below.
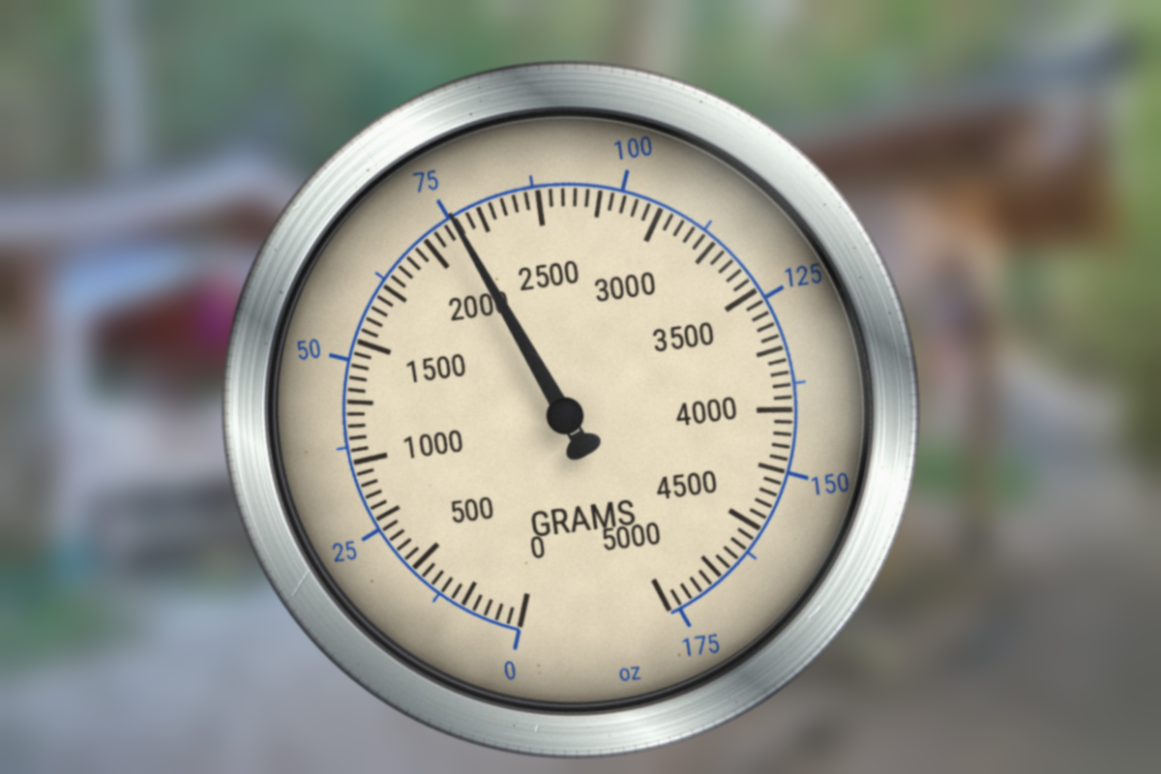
2150 g
